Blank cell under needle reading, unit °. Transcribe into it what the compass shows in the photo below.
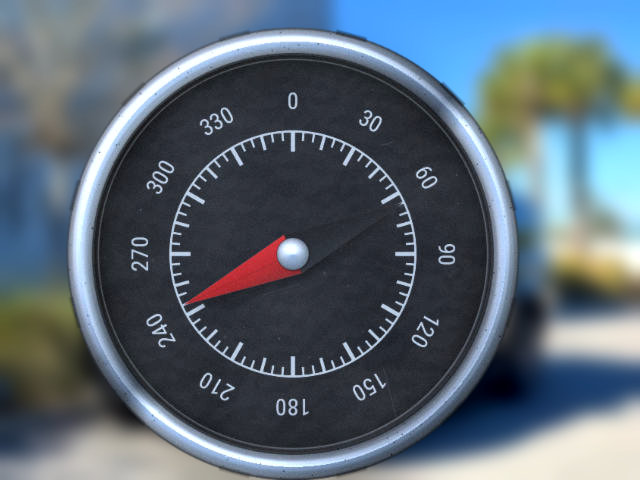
245 °
